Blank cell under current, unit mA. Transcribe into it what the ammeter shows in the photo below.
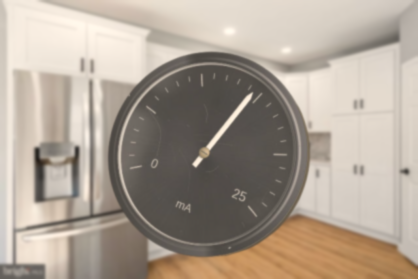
14.5 mA
